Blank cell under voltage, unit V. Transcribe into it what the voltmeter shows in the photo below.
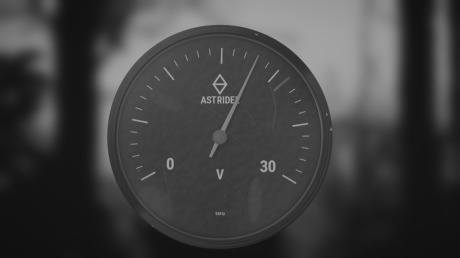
18 V
